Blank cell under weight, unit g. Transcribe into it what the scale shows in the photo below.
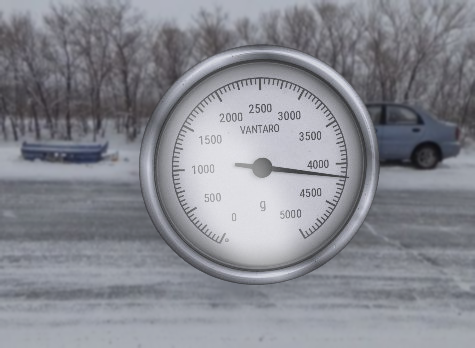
4150 g
